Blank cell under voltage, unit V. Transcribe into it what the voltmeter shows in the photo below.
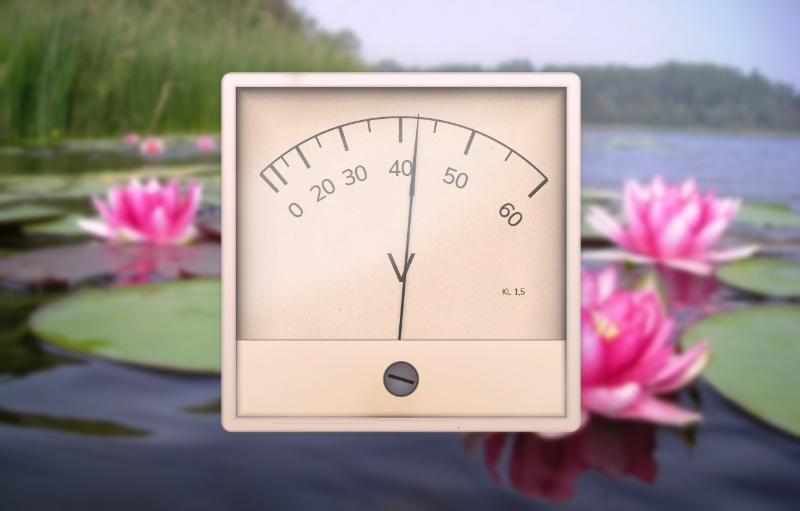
42.5 V
